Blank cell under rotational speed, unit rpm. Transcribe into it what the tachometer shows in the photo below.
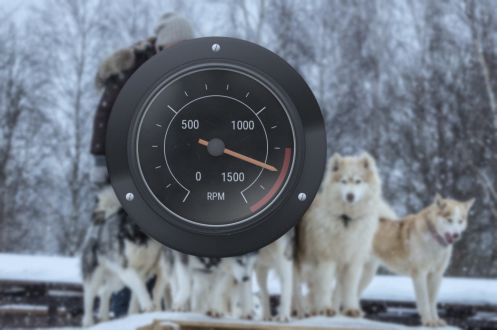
1300 rpm
